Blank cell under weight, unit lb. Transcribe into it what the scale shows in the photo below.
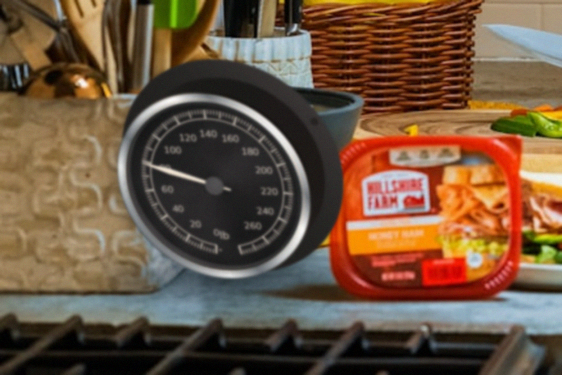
80 lb
